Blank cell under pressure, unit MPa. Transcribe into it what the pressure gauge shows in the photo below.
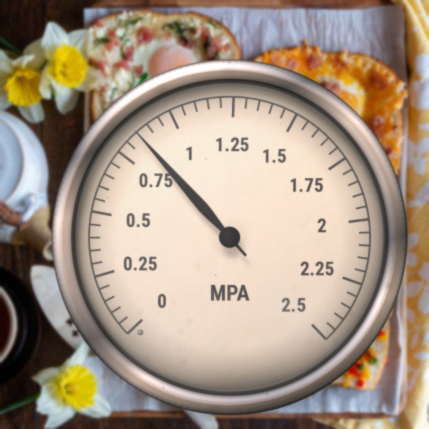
0.85 MPa
